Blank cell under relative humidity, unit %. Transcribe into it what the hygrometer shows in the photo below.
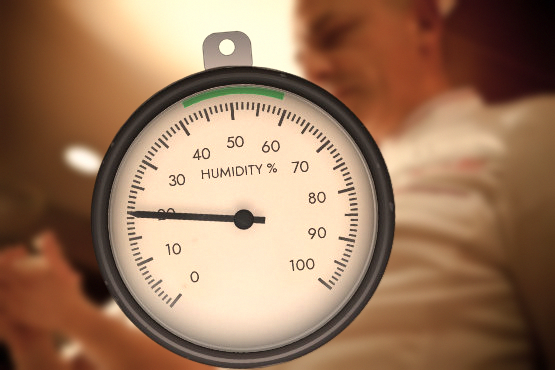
20 %
